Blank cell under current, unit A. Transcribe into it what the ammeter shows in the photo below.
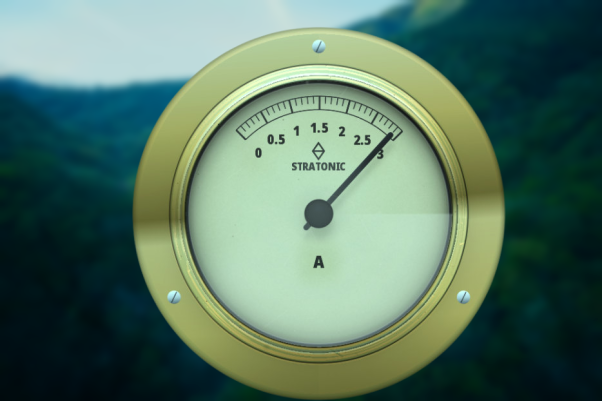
2.9 A
